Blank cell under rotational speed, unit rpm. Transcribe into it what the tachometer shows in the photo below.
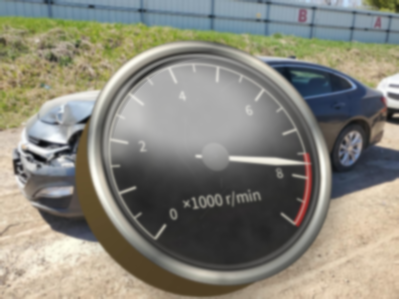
7750 rpm
